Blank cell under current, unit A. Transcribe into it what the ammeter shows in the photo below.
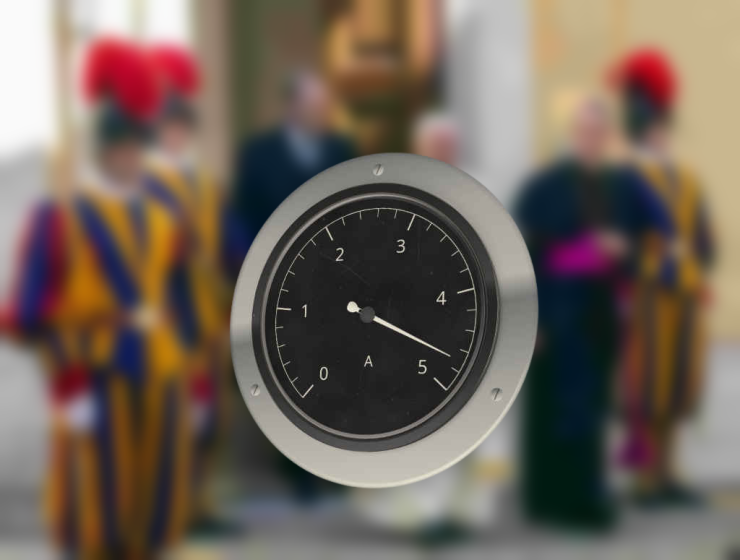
4.7 A
